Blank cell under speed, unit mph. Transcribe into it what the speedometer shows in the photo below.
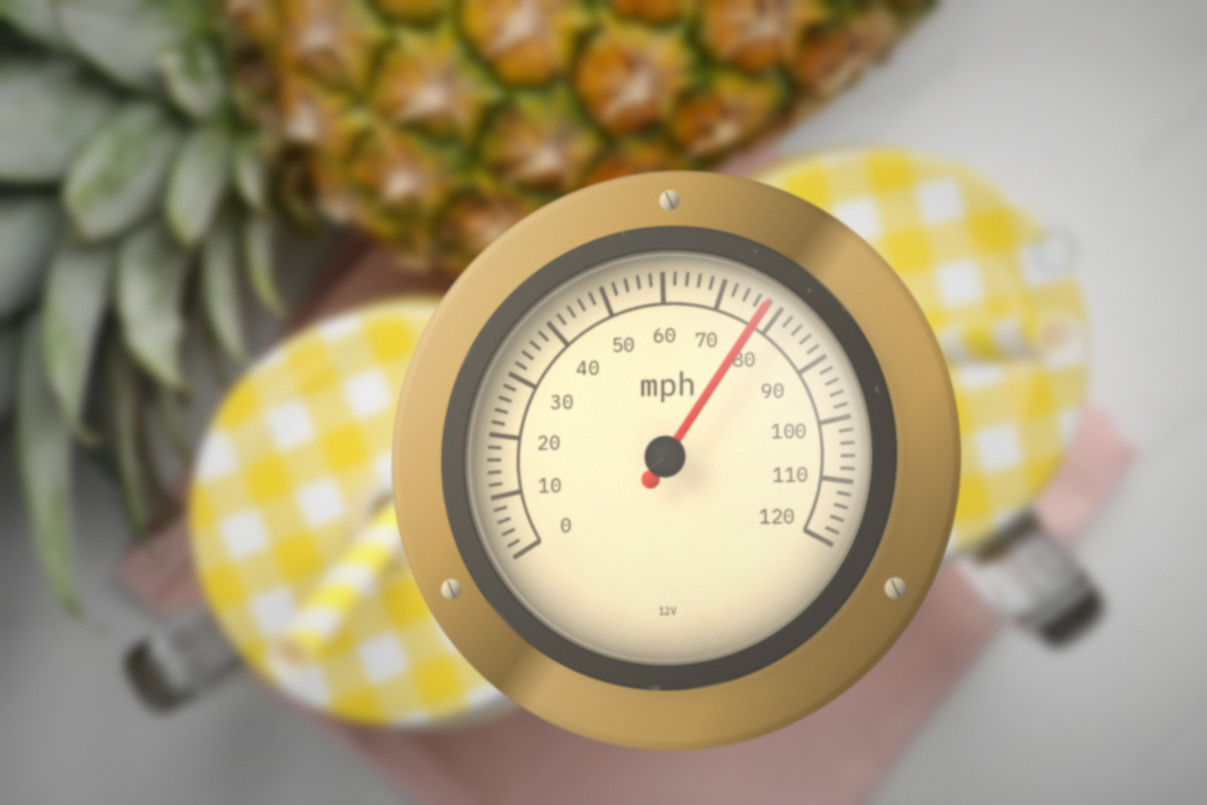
78 mph
